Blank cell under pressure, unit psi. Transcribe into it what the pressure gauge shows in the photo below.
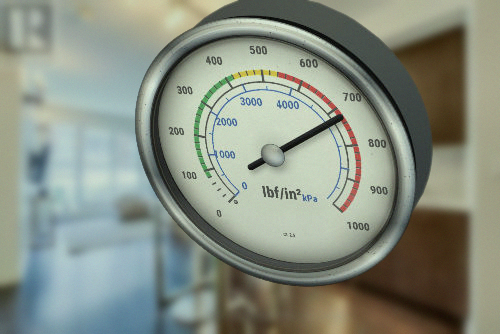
720 psi
